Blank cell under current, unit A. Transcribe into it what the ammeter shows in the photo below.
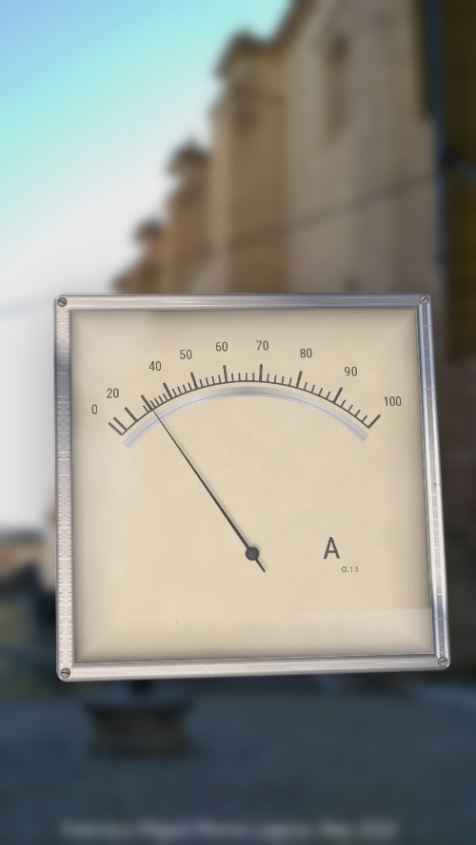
30 A
